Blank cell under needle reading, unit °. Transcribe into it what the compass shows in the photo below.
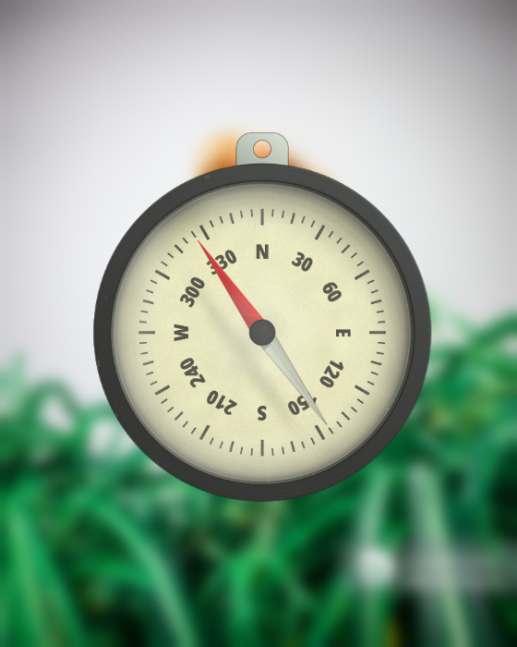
325 °
